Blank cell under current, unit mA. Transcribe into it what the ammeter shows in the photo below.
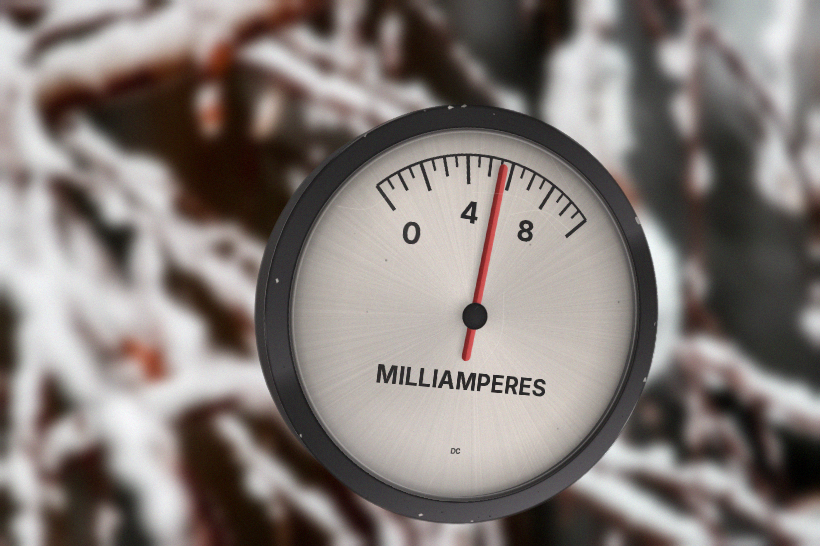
5.5 mA
